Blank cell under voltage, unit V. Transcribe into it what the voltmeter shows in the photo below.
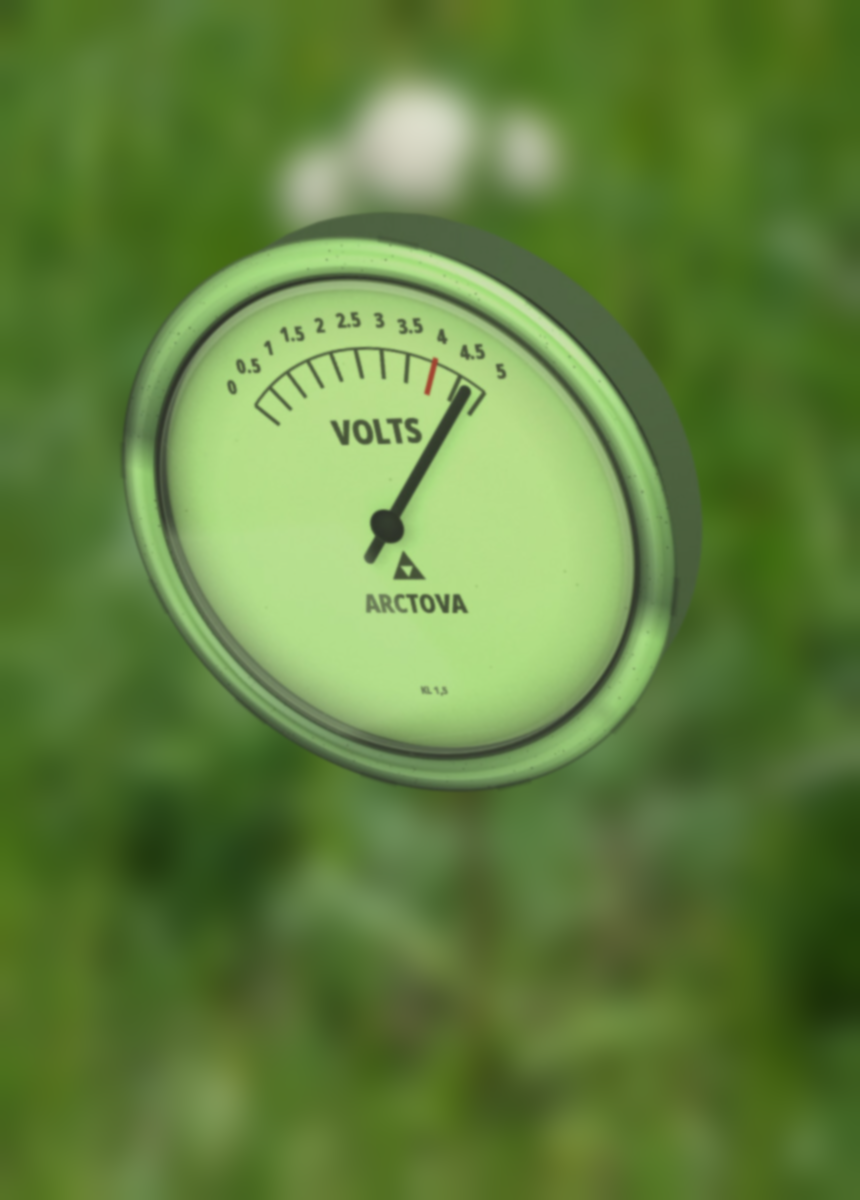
4.75 V
